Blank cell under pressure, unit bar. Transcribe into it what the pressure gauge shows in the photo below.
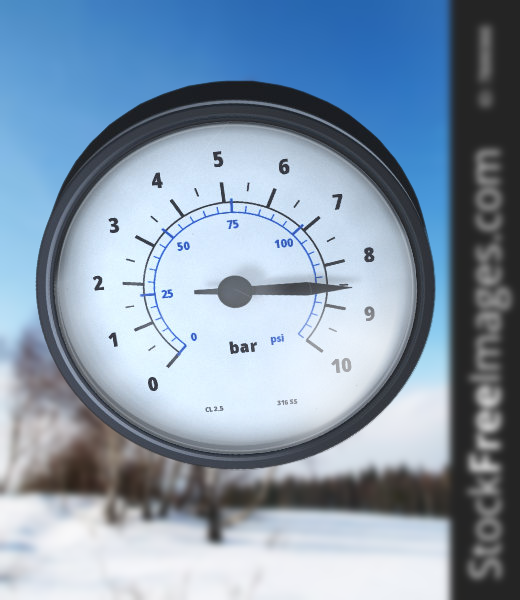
8.5 bar
